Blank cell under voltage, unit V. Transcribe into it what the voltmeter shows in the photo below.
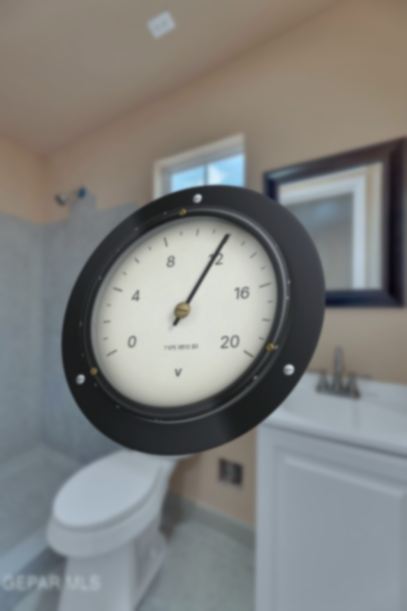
12 V
